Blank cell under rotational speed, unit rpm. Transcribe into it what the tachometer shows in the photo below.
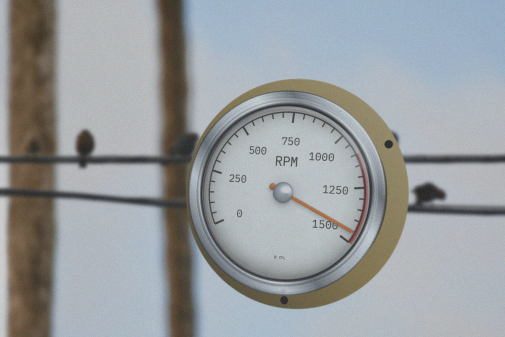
1450 rpm
